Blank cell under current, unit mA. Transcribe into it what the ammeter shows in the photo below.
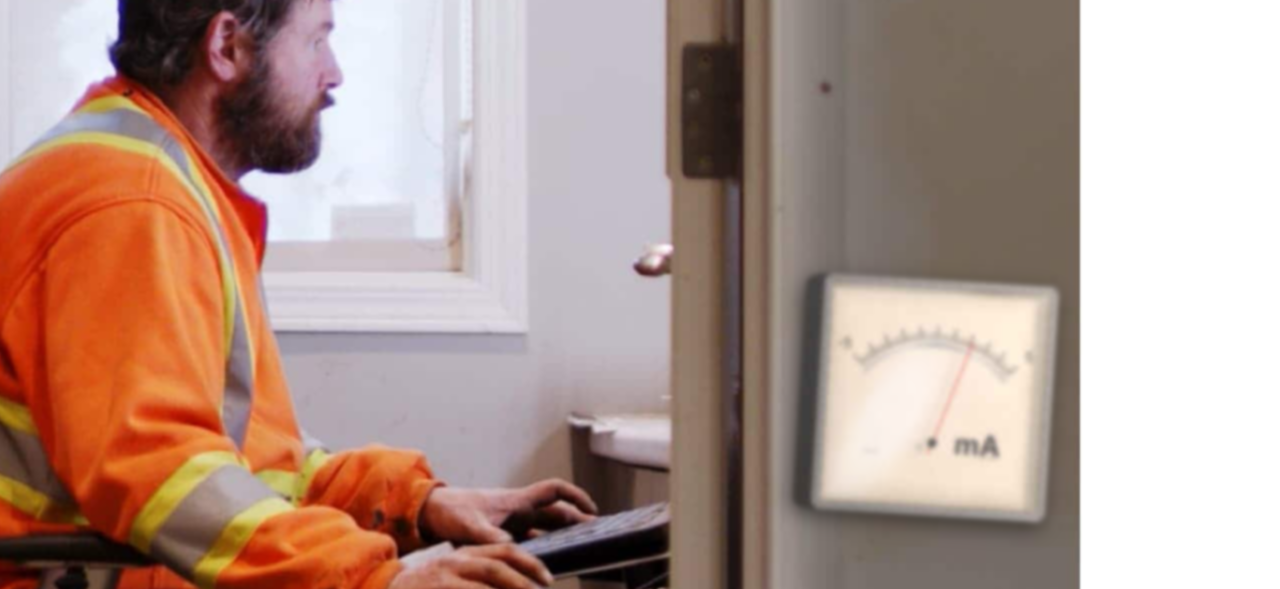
2 mA
